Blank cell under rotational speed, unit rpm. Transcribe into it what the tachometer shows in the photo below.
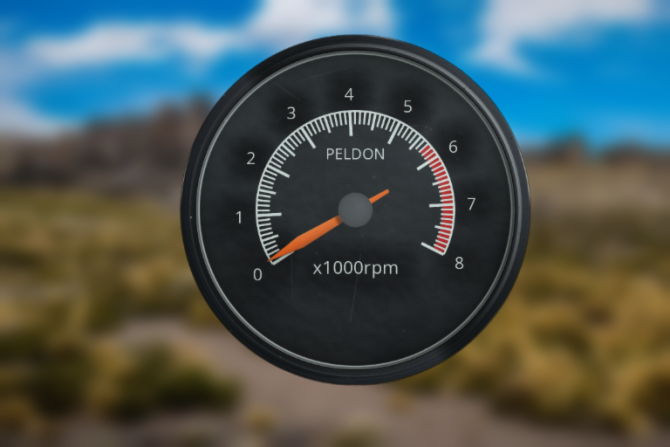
100 rpm
